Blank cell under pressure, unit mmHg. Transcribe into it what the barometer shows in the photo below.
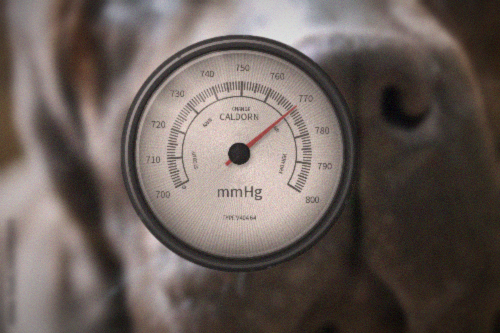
770 mmHg
